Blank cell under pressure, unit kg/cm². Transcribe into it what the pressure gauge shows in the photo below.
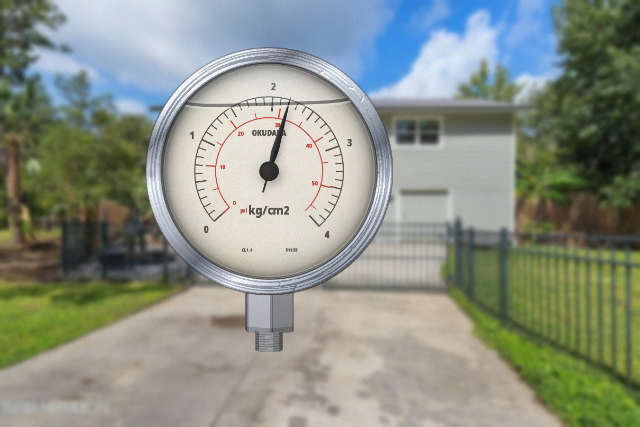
2.2 kg/cm²
